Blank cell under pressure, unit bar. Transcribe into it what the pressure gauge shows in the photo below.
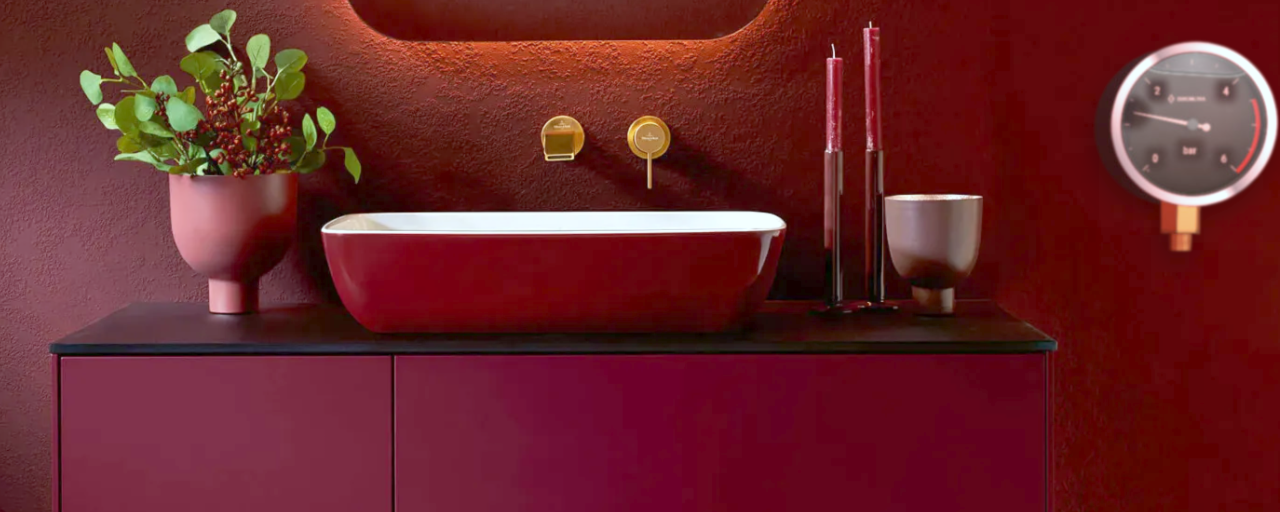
1.25 bar
